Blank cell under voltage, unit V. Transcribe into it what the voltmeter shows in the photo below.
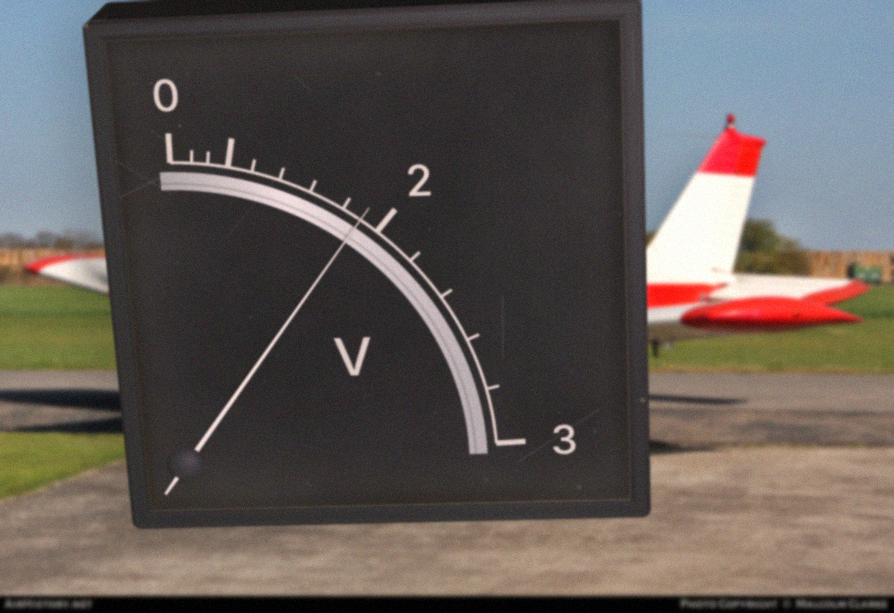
1.9 V
